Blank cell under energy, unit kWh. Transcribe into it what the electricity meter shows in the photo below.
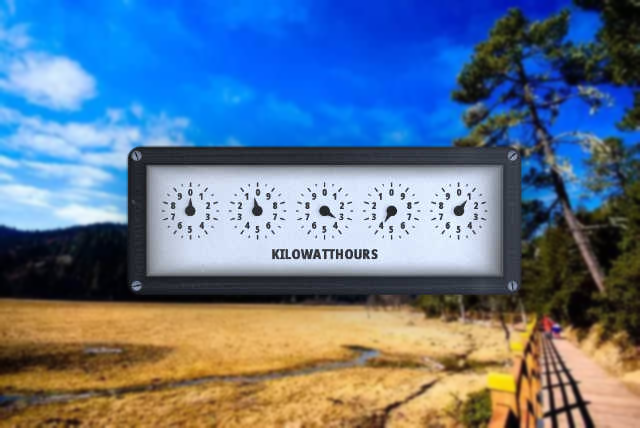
341 kWh
